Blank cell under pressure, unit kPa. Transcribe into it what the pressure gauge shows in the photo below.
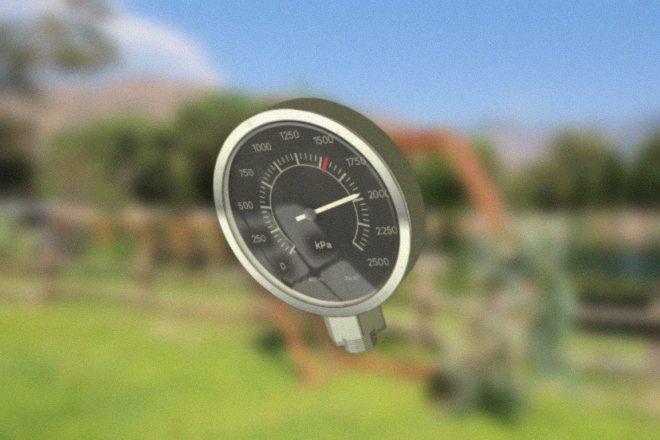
1950 kPa
